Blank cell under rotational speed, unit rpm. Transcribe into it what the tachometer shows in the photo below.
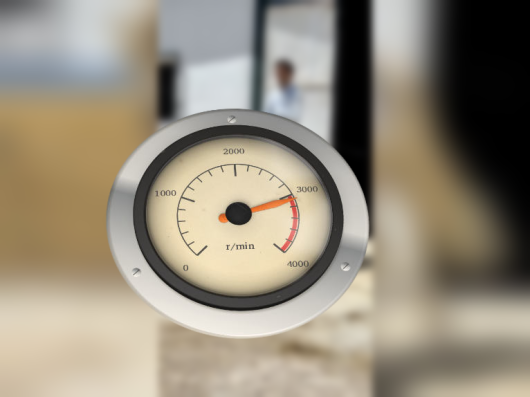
3100 rpm
